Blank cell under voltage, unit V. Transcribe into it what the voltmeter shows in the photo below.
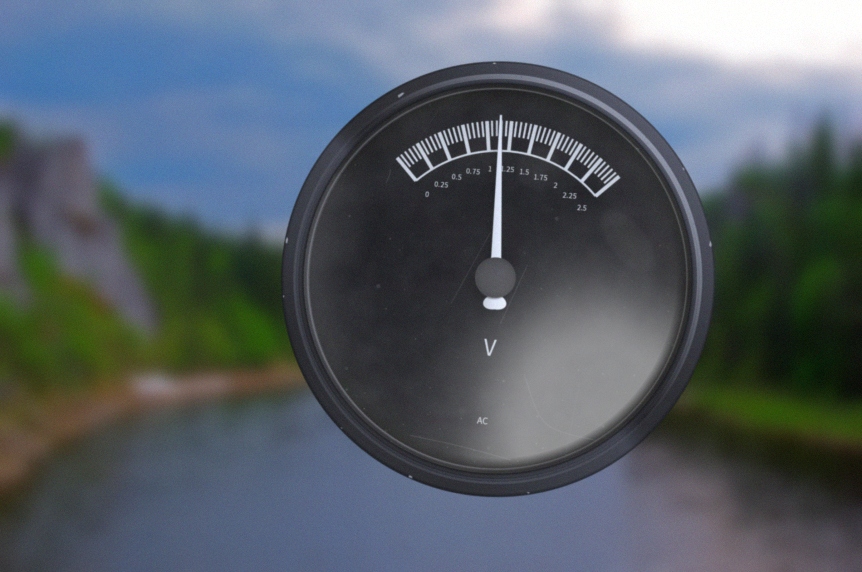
1.15 V
